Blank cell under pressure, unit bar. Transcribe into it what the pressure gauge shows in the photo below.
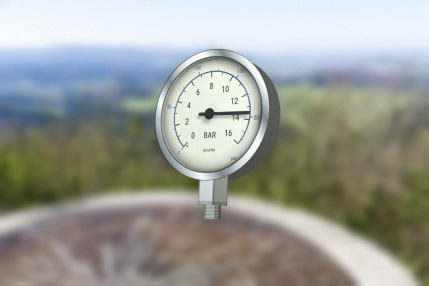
13.5 bar
